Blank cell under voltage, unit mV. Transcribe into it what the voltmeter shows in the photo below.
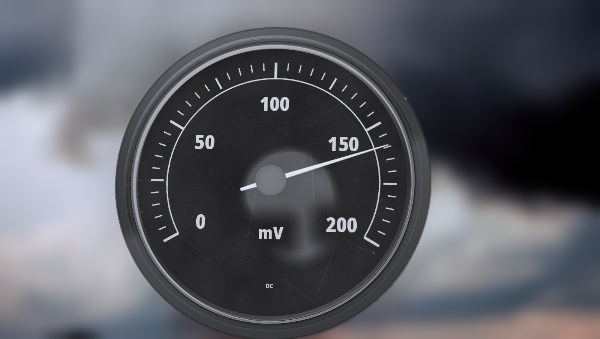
160 mV
